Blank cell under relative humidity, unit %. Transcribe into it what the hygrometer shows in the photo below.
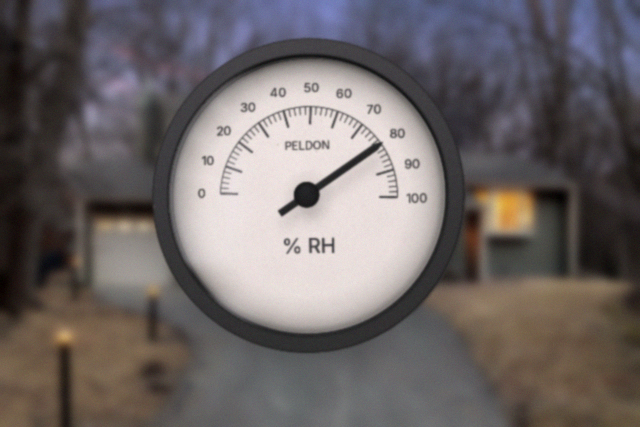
80 %
